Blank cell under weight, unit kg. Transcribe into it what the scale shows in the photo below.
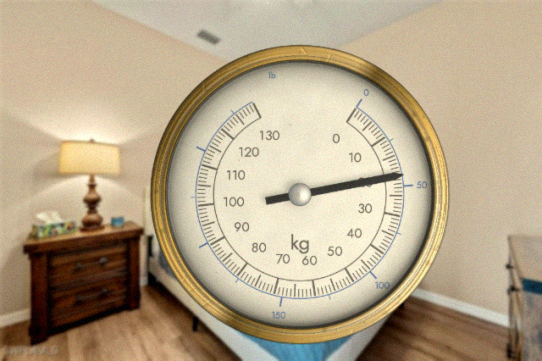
20 kg
